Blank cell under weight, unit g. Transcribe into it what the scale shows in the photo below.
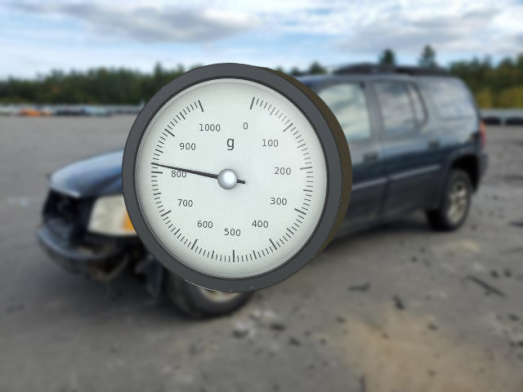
820 g
